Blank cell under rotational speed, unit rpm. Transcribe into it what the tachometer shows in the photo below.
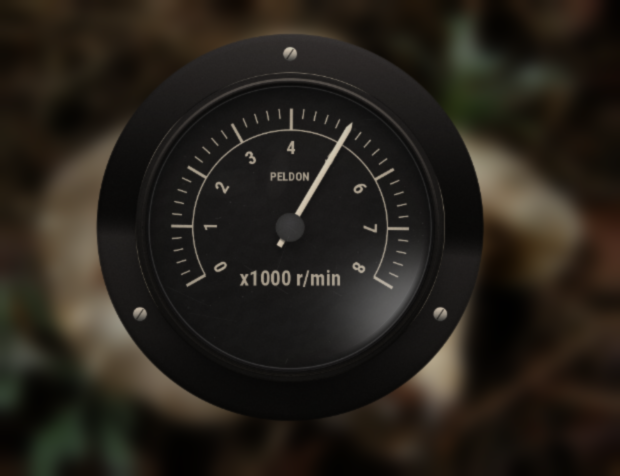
5000 rpm
